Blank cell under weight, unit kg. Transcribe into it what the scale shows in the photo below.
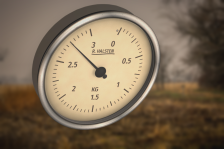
2.75 kg
